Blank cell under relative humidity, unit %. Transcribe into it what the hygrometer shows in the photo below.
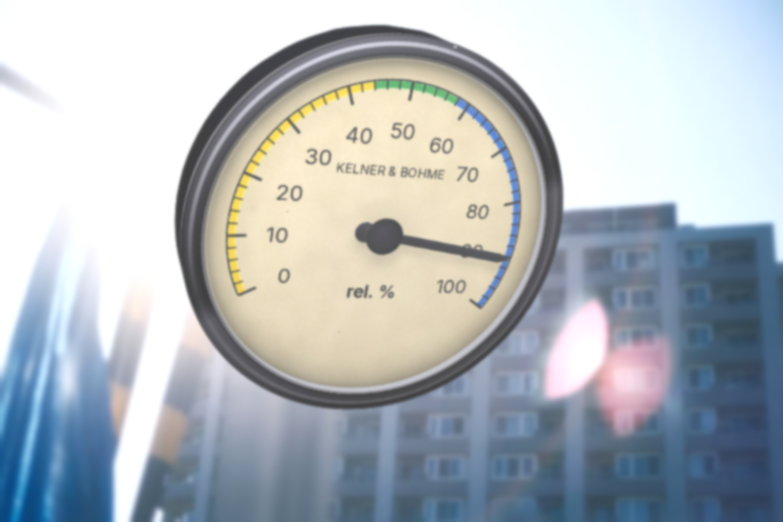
90 %
